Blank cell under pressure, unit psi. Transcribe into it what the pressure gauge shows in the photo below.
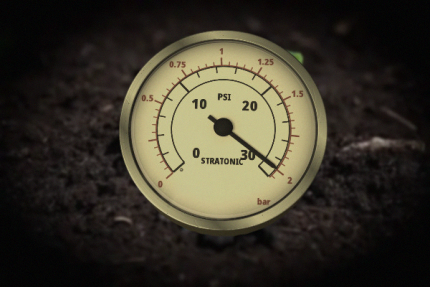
29 psi
